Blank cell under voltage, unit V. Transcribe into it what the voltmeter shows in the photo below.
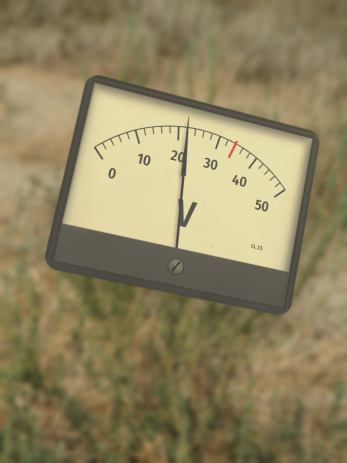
22 V
